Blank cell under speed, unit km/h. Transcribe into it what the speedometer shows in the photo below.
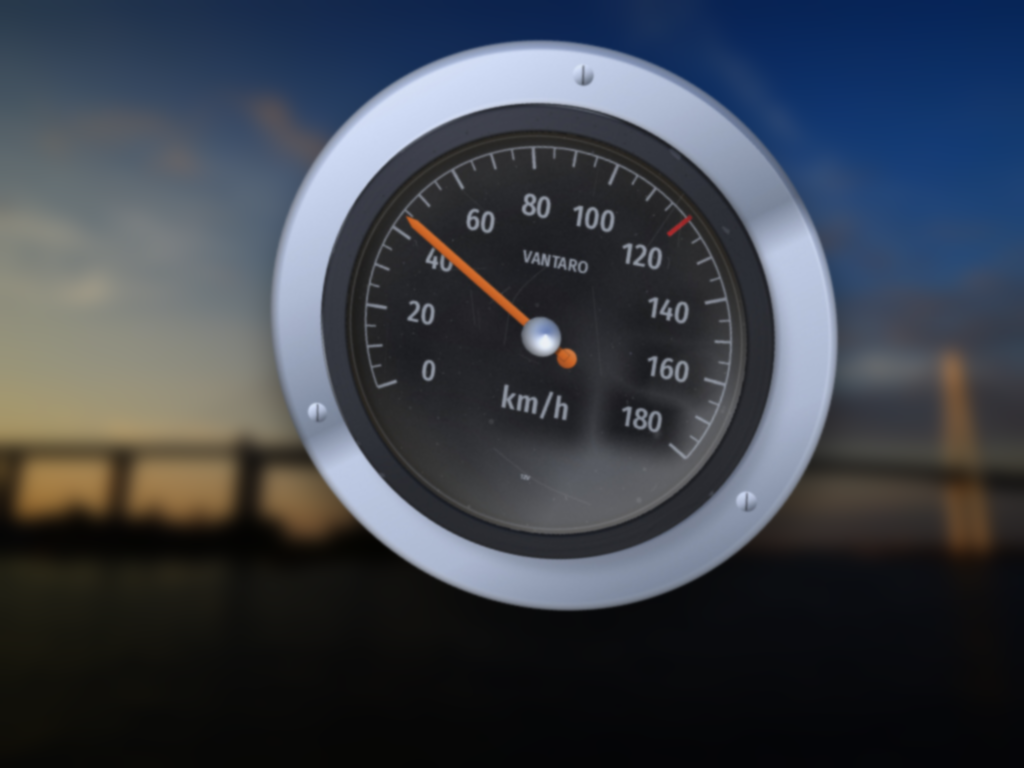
45 km/h
